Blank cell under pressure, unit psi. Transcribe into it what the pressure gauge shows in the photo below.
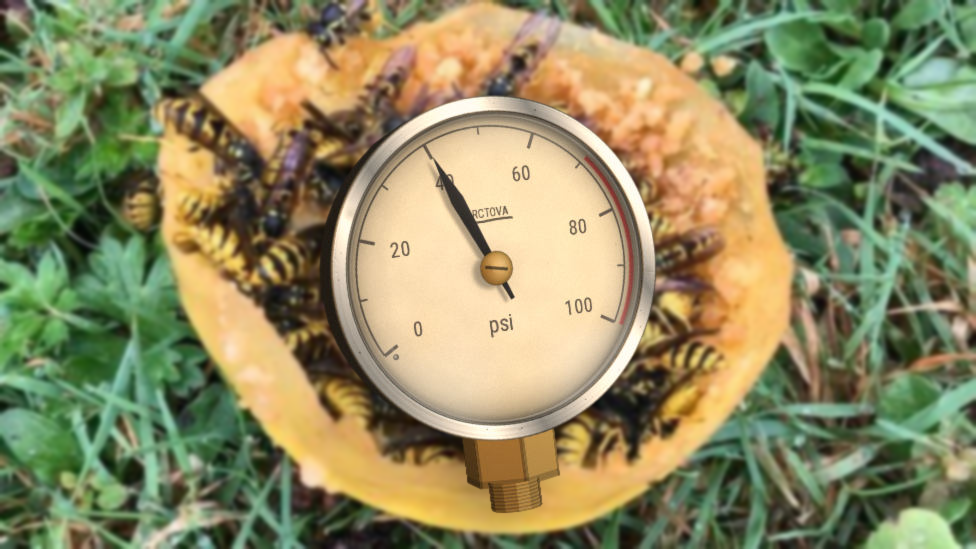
40 psi
